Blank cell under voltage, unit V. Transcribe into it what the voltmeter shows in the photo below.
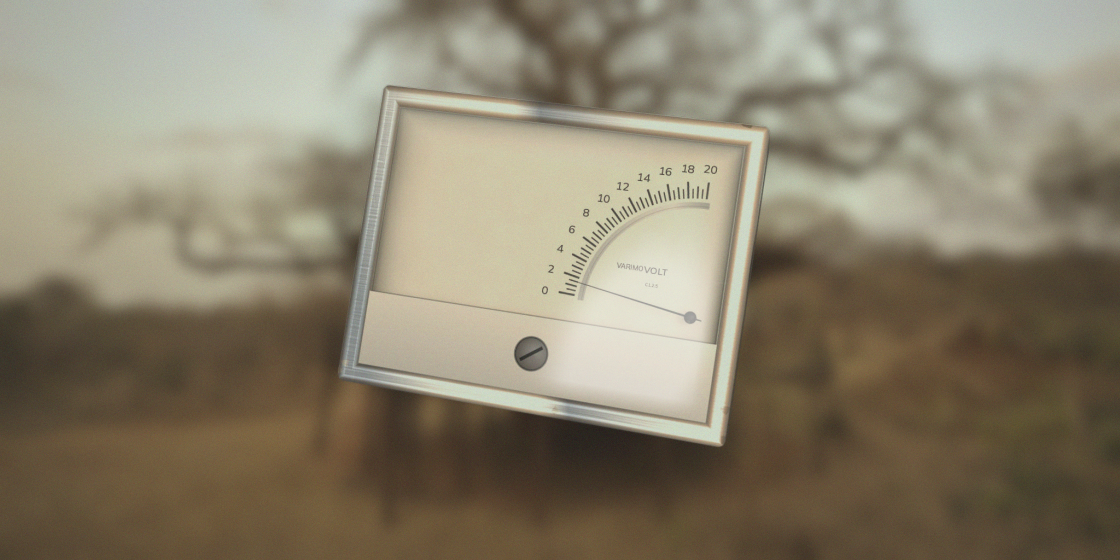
1.5 V
